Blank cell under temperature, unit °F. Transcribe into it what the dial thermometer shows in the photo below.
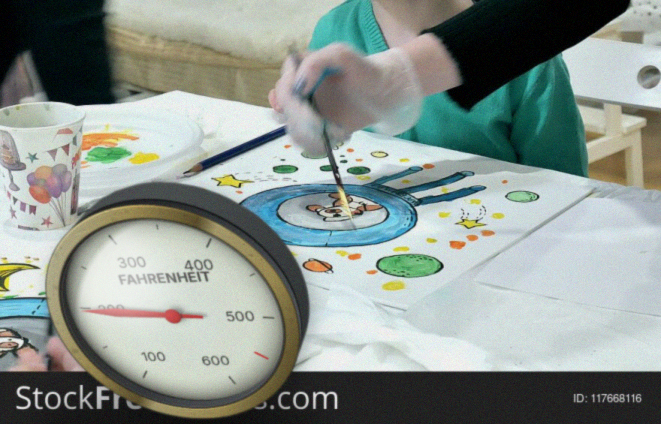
200 °F
